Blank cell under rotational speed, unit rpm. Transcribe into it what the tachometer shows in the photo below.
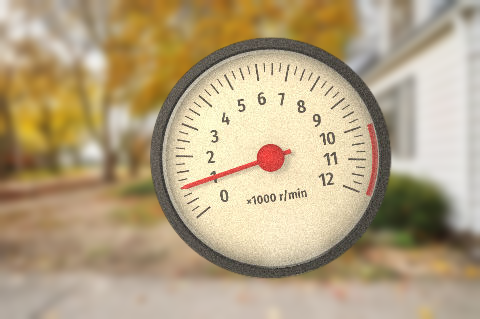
1000 rpm
